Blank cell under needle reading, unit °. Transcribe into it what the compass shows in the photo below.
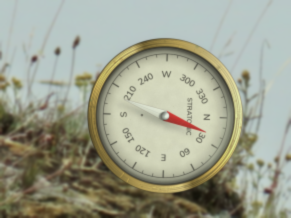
20 °
